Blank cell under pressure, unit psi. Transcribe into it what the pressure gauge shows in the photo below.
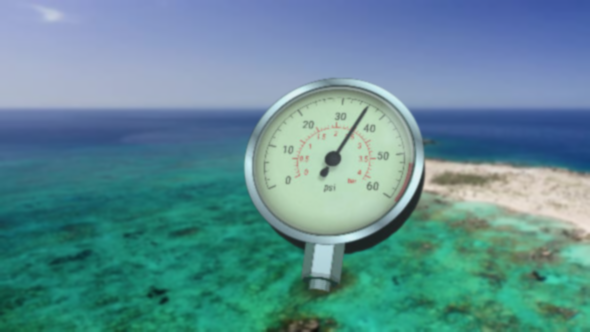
36 psi
